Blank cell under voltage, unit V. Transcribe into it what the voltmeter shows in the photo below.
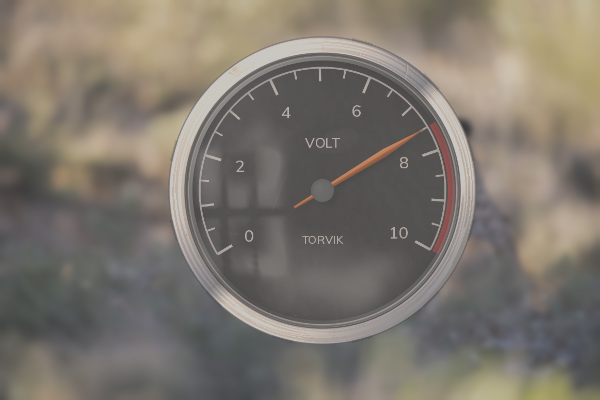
7.5 V
